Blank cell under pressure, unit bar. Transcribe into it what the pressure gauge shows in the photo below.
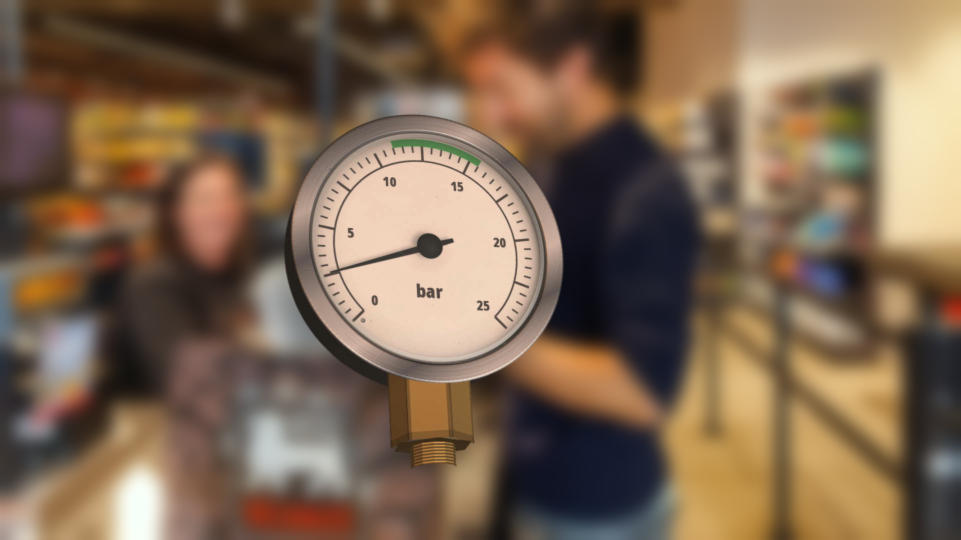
2.5 bar
